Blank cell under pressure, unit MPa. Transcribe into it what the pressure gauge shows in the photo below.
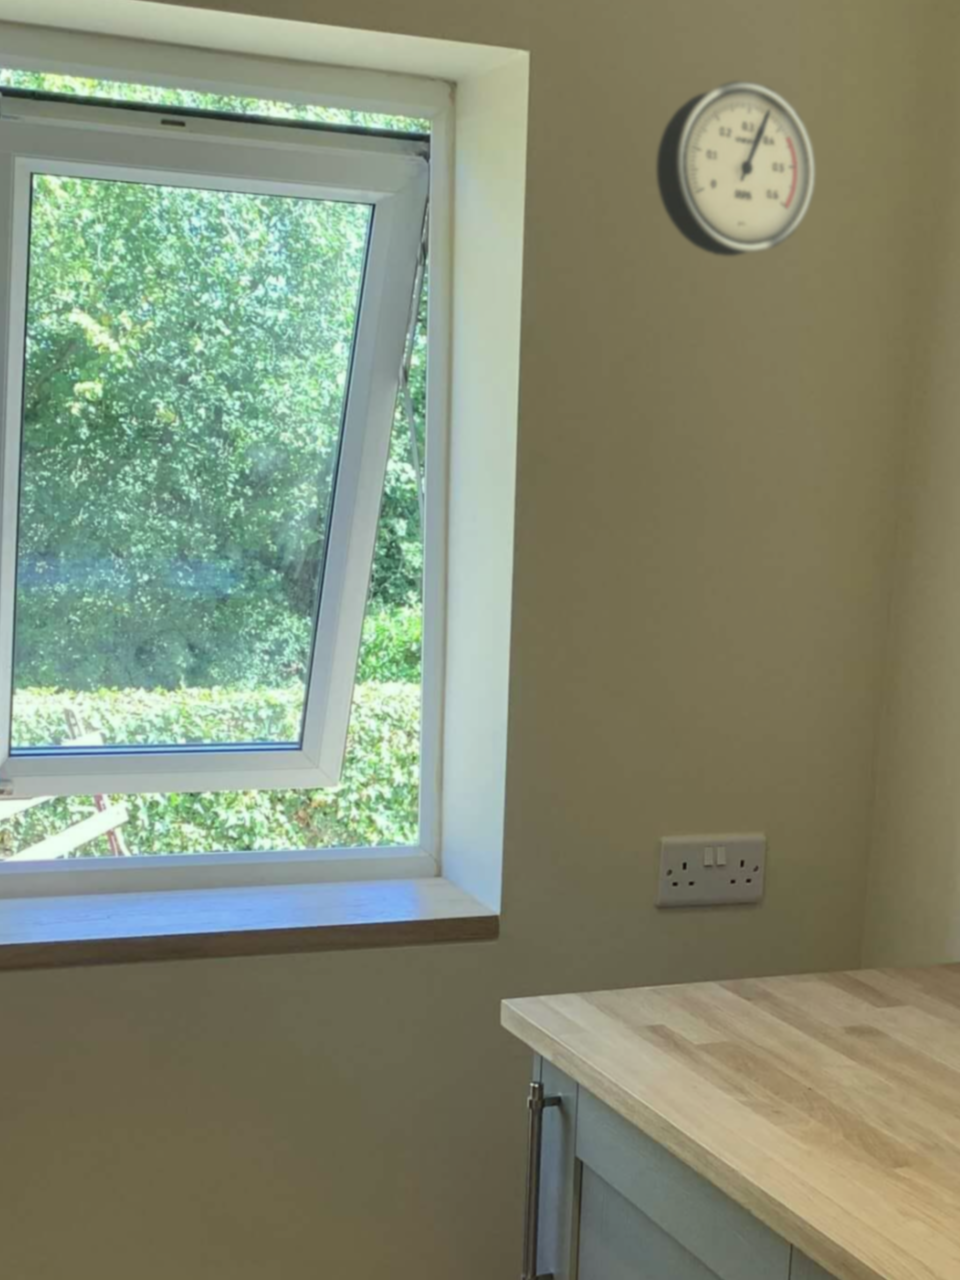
0.35 MPa
